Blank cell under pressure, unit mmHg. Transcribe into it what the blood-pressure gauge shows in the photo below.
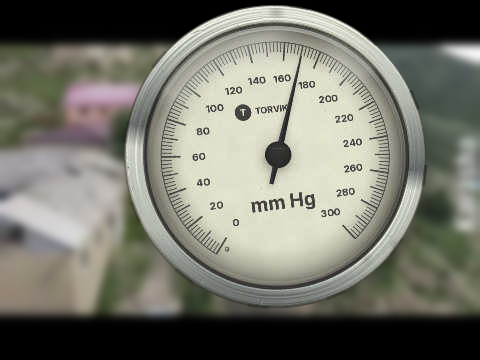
170 mmHg
